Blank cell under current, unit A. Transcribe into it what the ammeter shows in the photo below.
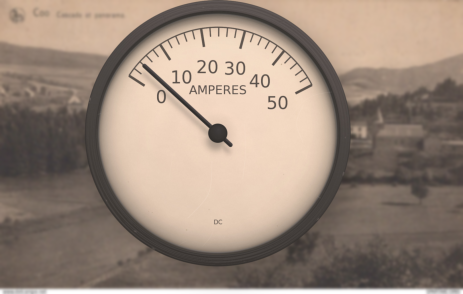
4 A
